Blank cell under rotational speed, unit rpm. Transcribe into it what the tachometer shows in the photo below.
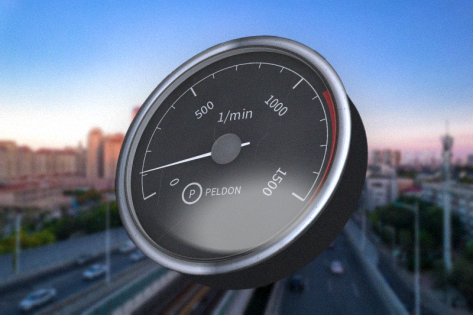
100 rpm
